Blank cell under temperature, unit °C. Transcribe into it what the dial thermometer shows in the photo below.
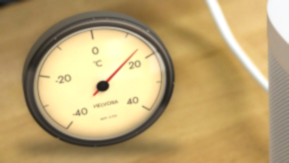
15 °C
